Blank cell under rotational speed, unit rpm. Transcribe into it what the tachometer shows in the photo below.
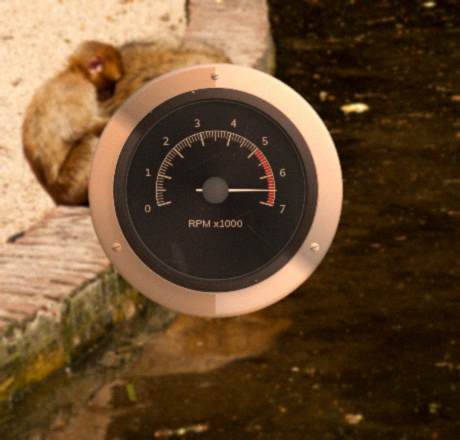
6500 rpm
